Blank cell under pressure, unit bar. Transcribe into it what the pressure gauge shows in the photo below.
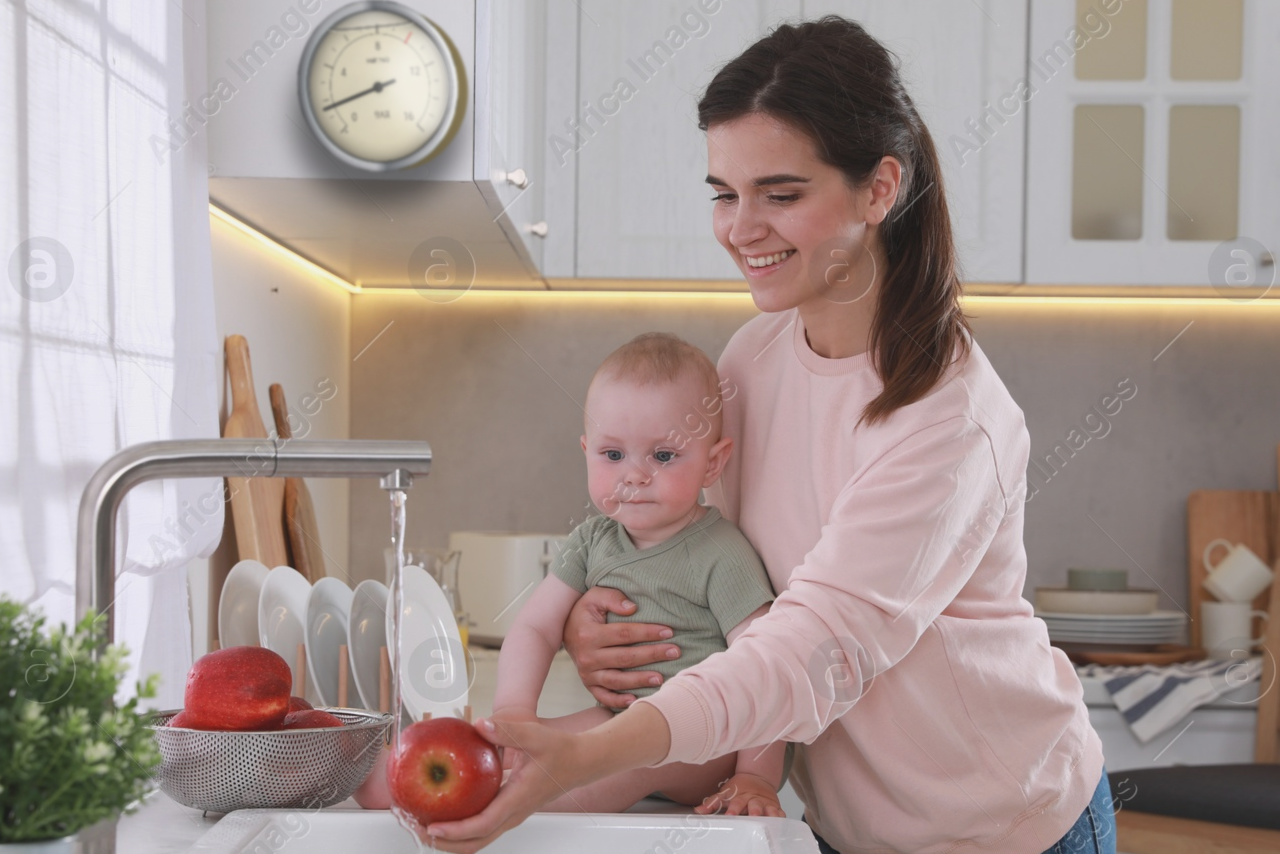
1.5 bar
